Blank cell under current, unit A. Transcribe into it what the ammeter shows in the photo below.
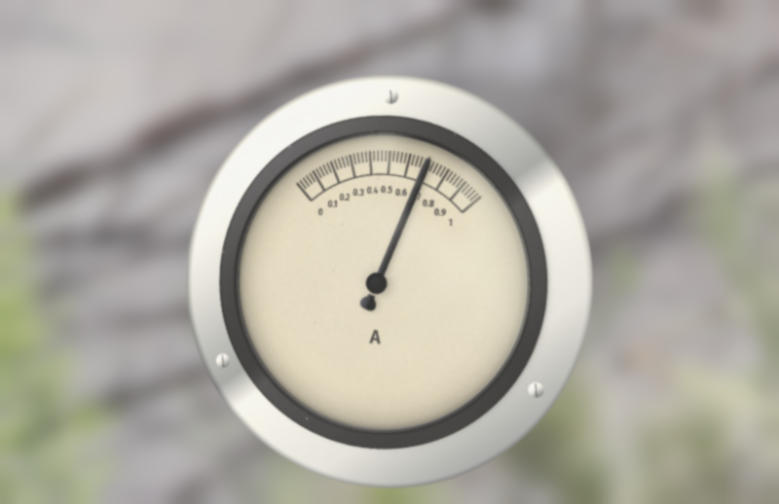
0.7 A
